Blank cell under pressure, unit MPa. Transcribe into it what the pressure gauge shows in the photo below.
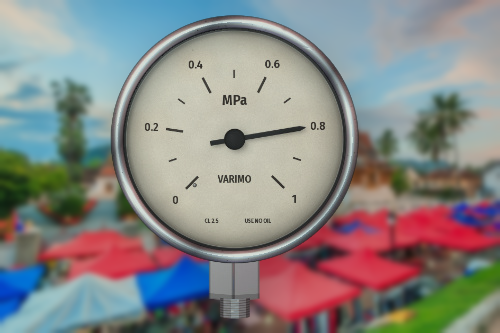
0.8 MPa
